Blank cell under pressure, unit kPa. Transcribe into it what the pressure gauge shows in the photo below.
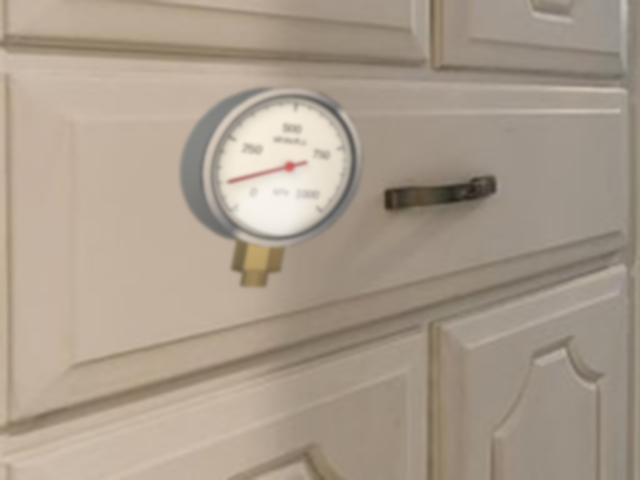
100 kPa
